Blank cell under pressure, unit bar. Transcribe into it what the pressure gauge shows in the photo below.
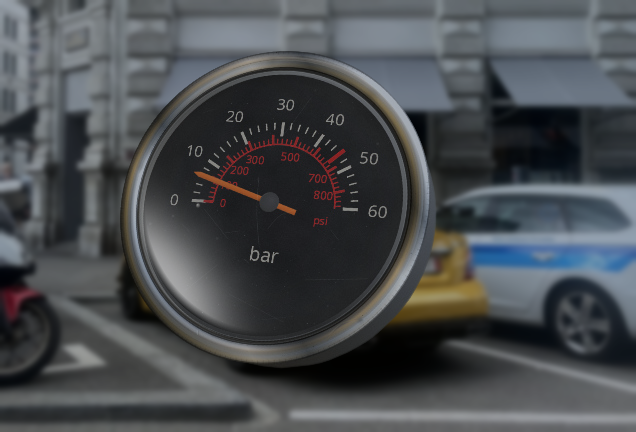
6 bar
